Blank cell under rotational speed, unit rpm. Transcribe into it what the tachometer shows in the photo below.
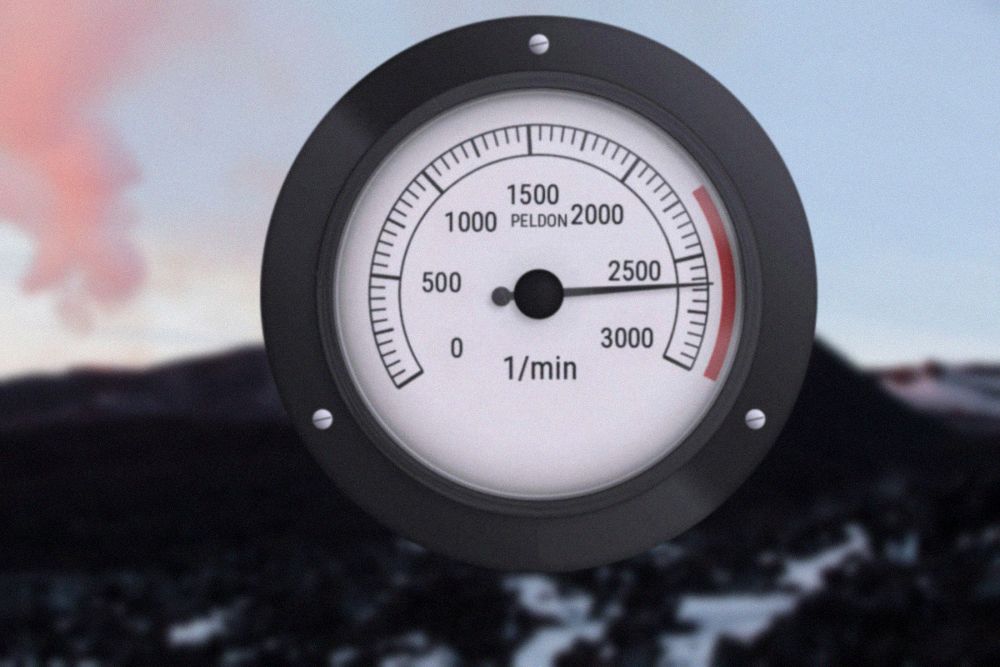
2625 rpm
